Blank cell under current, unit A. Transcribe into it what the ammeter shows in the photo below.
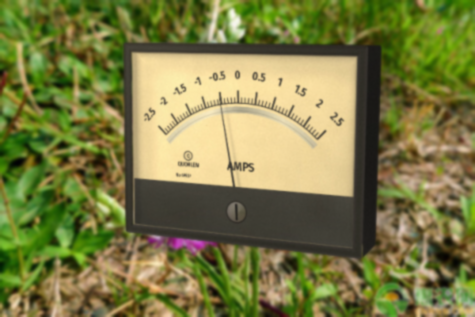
-0.5 A
